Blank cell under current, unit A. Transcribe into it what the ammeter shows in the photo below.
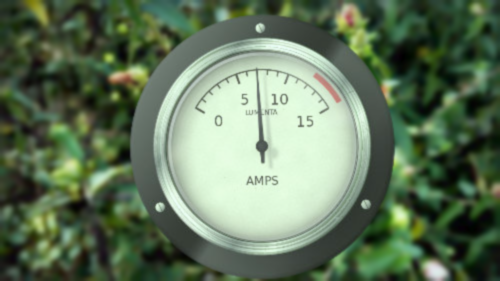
7 A
